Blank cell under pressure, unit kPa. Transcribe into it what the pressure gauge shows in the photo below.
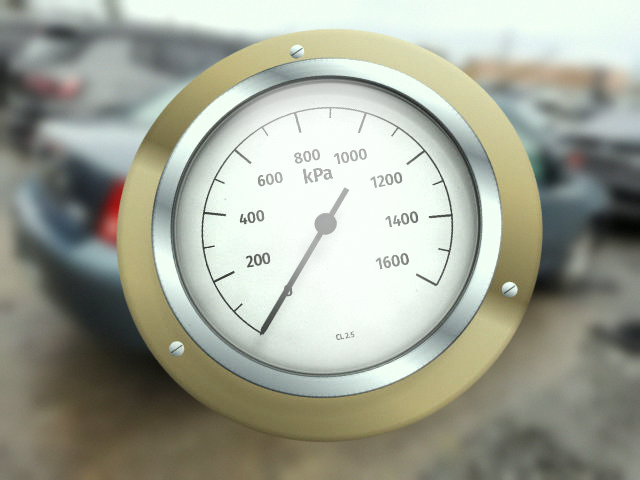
0 kPa
